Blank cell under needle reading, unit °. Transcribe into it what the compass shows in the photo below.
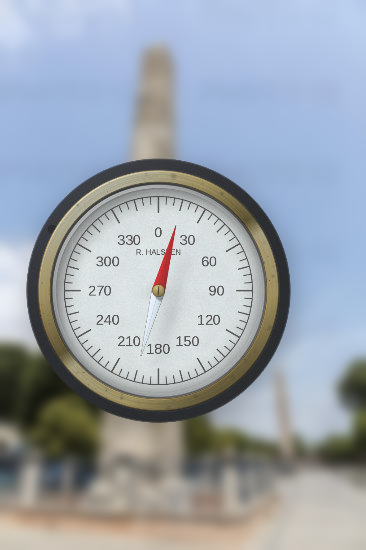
15 °
